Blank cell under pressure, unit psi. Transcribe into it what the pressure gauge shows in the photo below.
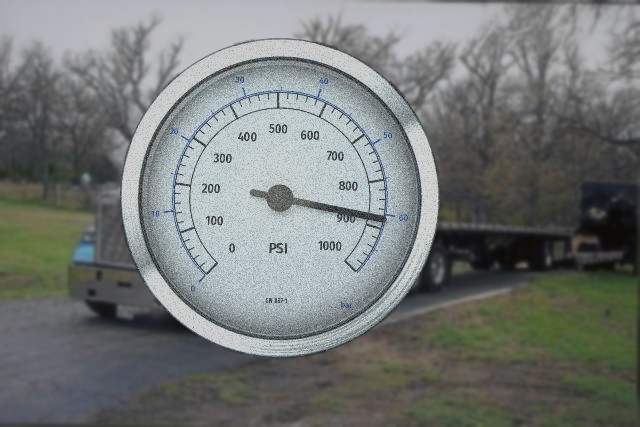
880 psi
